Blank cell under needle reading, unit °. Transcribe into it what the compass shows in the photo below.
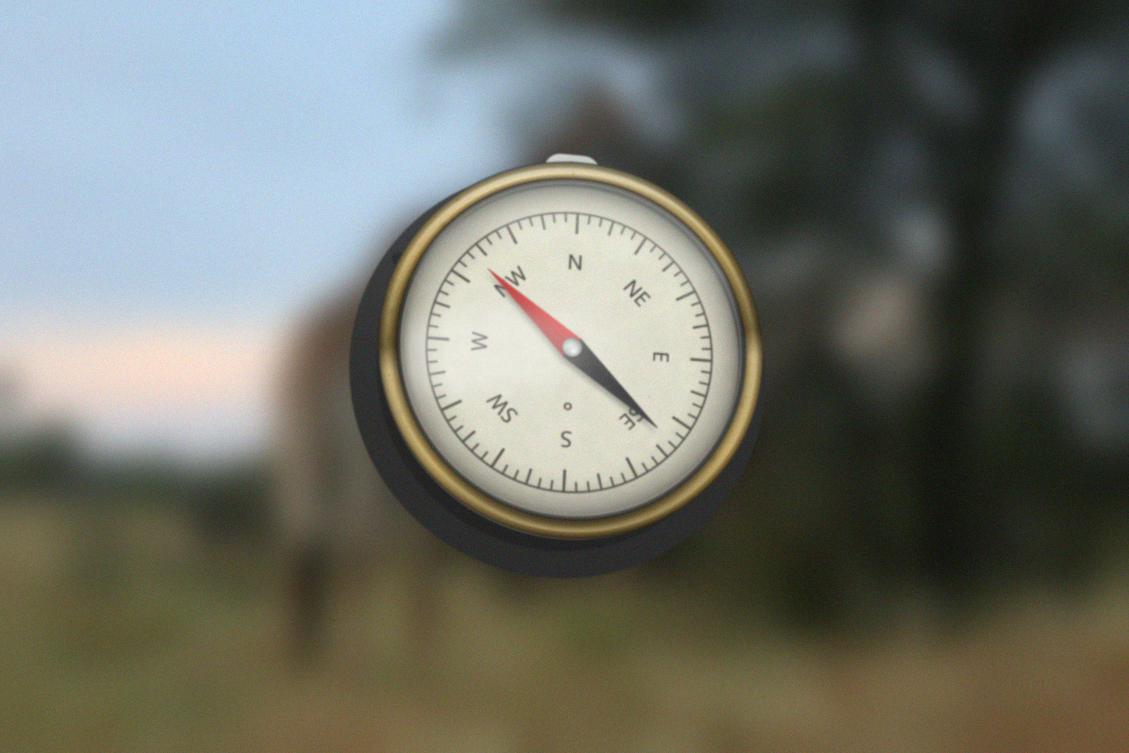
310 °
